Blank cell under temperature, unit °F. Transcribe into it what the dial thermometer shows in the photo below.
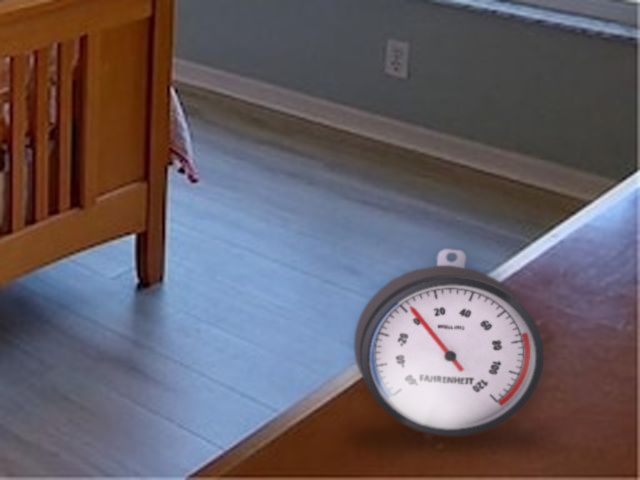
4 °F
